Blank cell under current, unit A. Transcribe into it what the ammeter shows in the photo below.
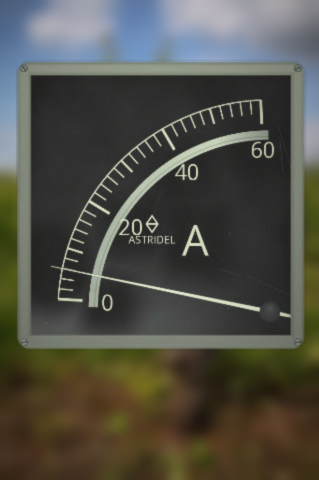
6 A
